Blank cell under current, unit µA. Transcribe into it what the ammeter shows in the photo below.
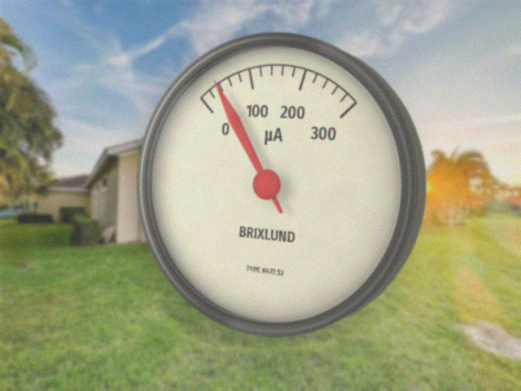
40 µA
